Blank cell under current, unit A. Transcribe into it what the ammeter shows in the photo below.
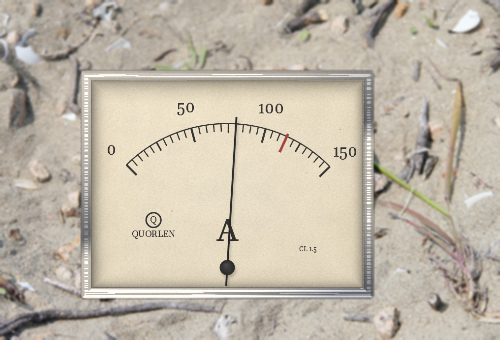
80 A
